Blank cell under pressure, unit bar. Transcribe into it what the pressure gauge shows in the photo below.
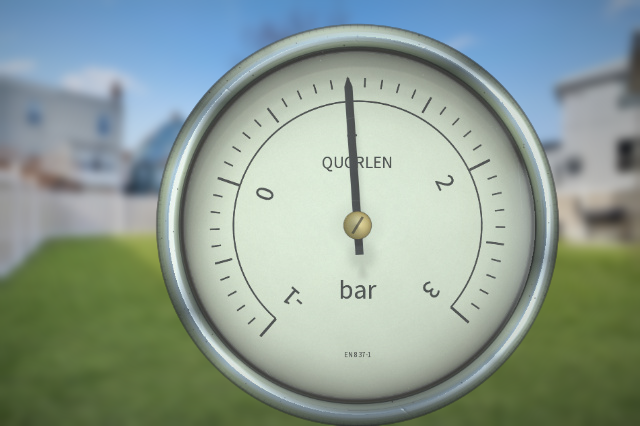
1 bar
